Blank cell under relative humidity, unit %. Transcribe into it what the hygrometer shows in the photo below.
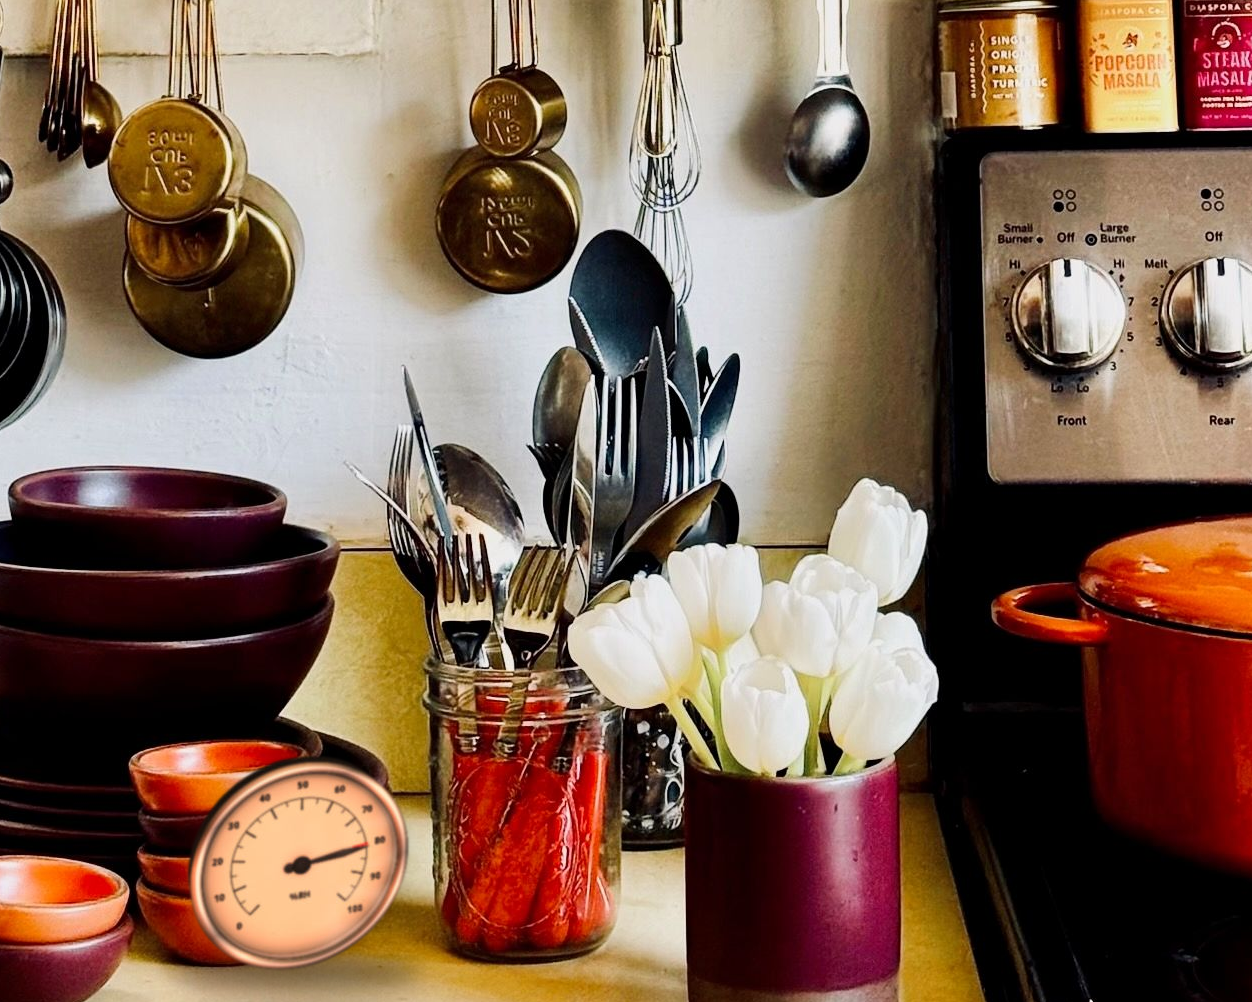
80 %
